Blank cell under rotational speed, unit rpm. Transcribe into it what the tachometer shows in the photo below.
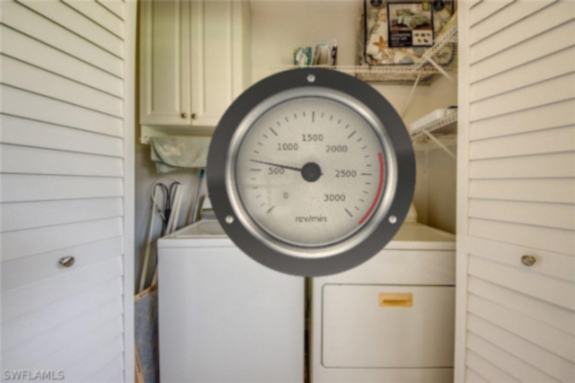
600 rpm
